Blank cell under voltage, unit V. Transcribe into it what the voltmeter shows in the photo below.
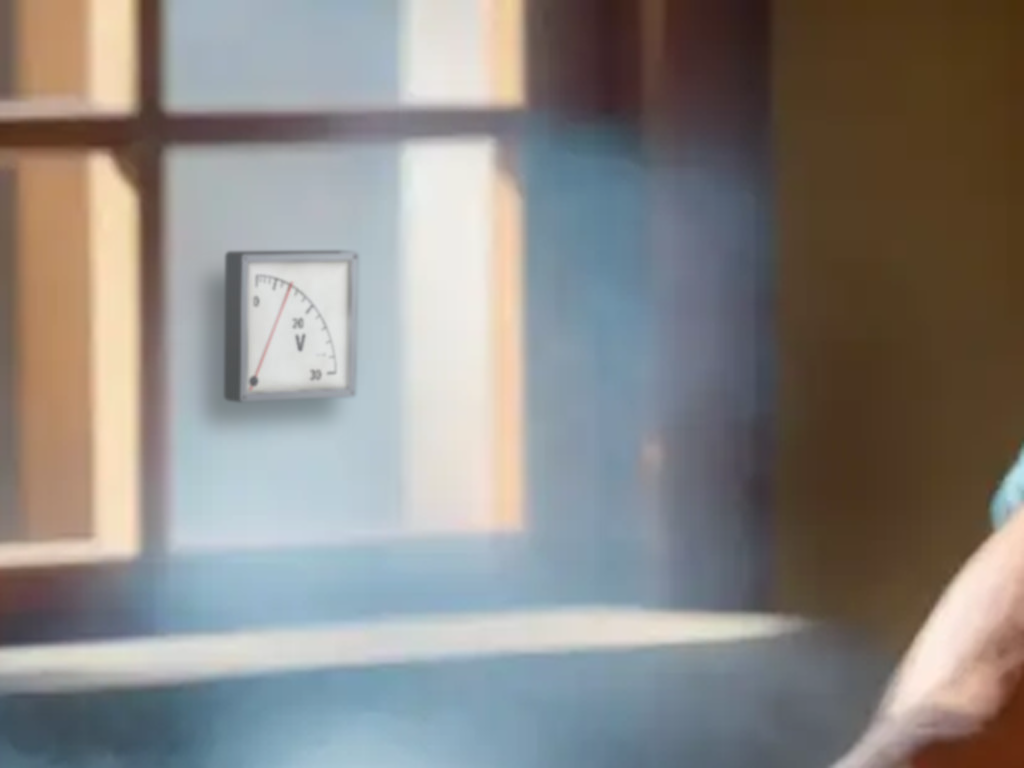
14 V
